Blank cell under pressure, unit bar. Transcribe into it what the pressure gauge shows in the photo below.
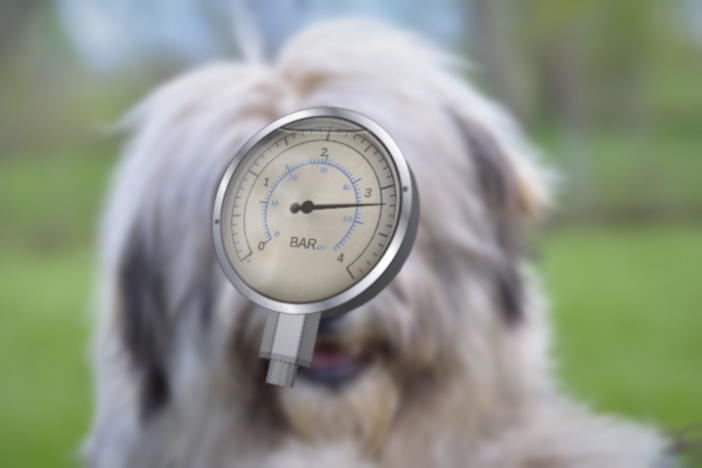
3.2 bar
